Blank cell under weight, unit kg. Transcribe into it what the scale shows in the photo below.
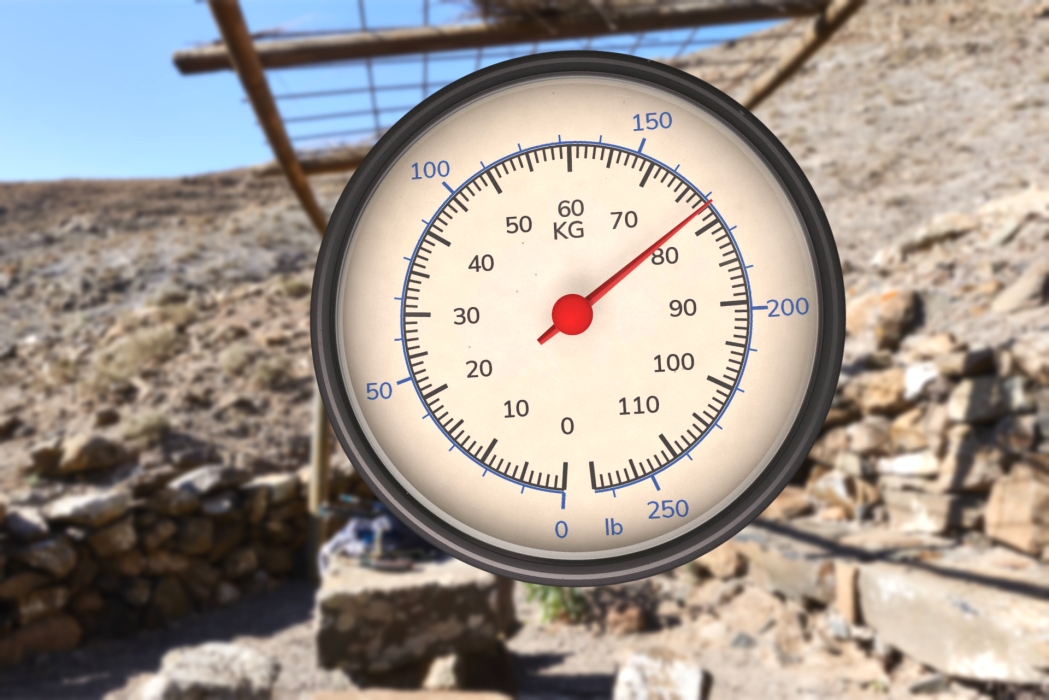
78 kg
